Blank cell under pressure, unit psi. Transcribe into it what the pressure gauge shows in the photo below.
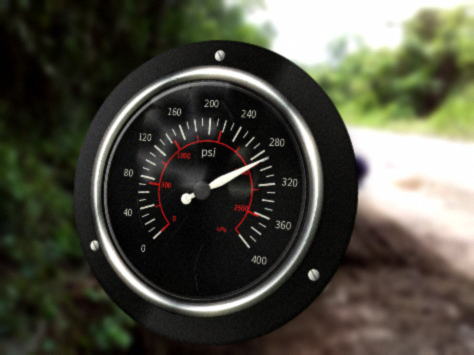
290 psi
